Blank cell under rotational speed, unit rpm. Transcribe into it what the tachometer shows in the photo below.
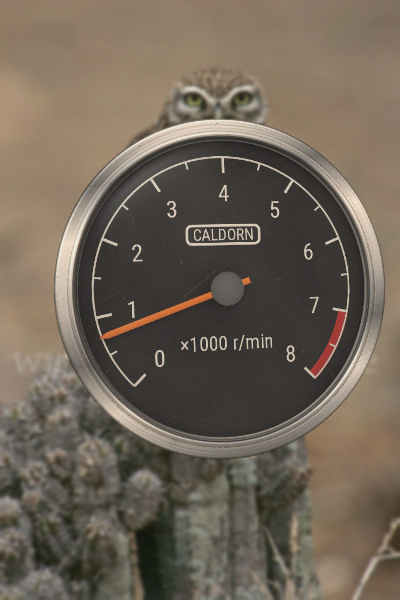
750 rpm
